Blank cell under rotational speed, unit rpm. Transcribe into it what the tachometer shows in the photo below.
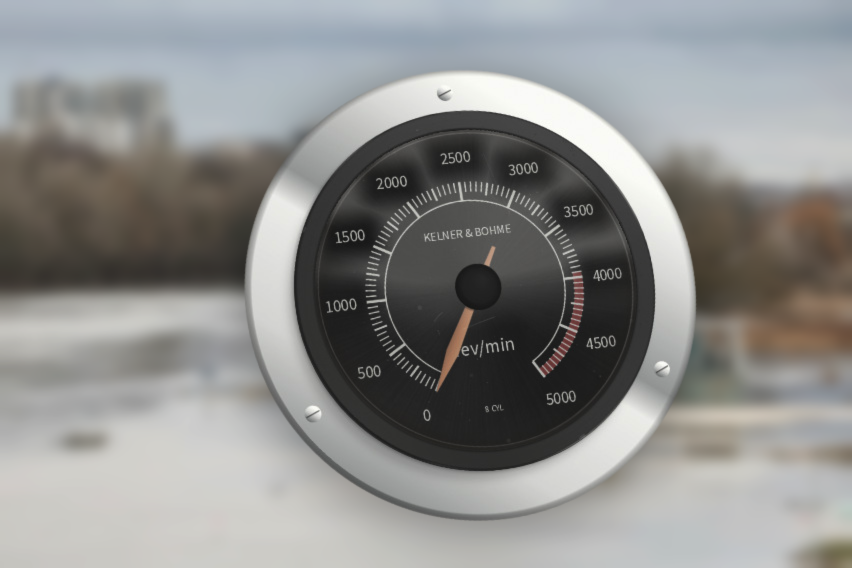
0 rpm
